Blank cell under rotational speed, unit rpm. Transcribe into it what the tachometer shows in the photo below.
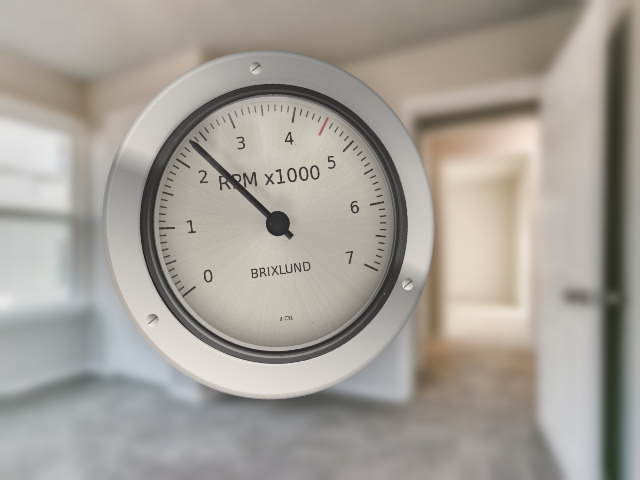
2300 rpm
